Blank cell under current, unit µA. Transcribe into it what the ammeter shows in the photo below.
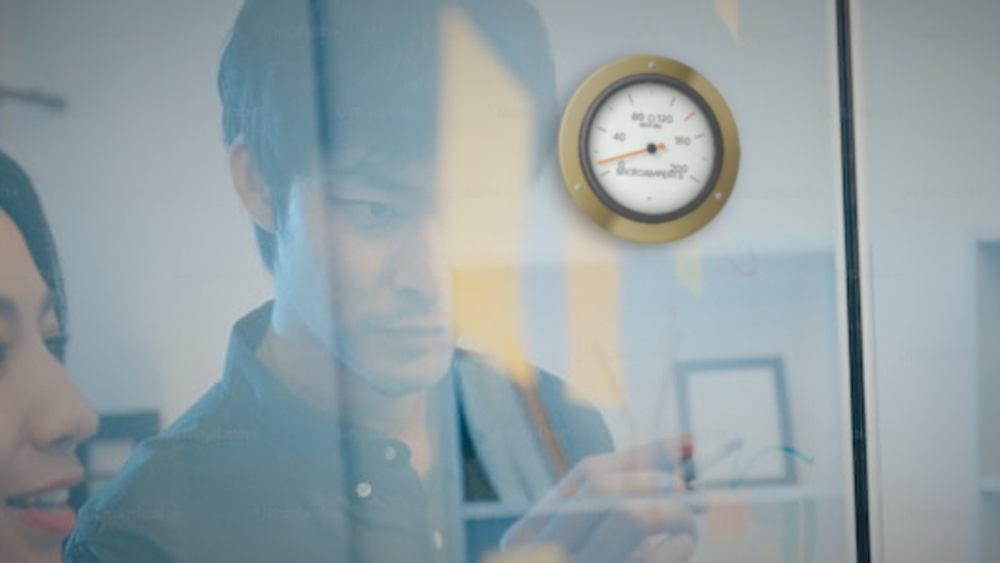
10 µA
